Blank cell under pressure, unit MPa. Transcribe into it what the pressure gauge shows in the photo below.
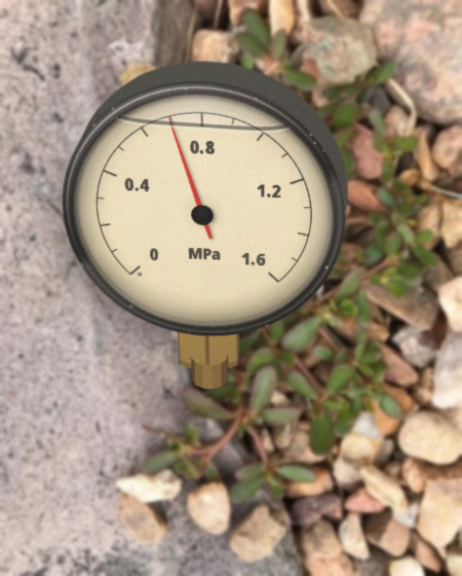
0.7 MPa
